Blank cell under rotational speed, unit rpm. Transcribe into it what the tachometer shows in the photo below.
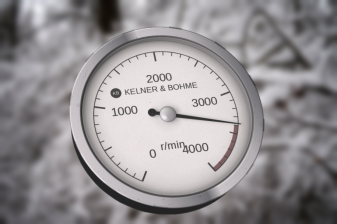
3400 rpm
